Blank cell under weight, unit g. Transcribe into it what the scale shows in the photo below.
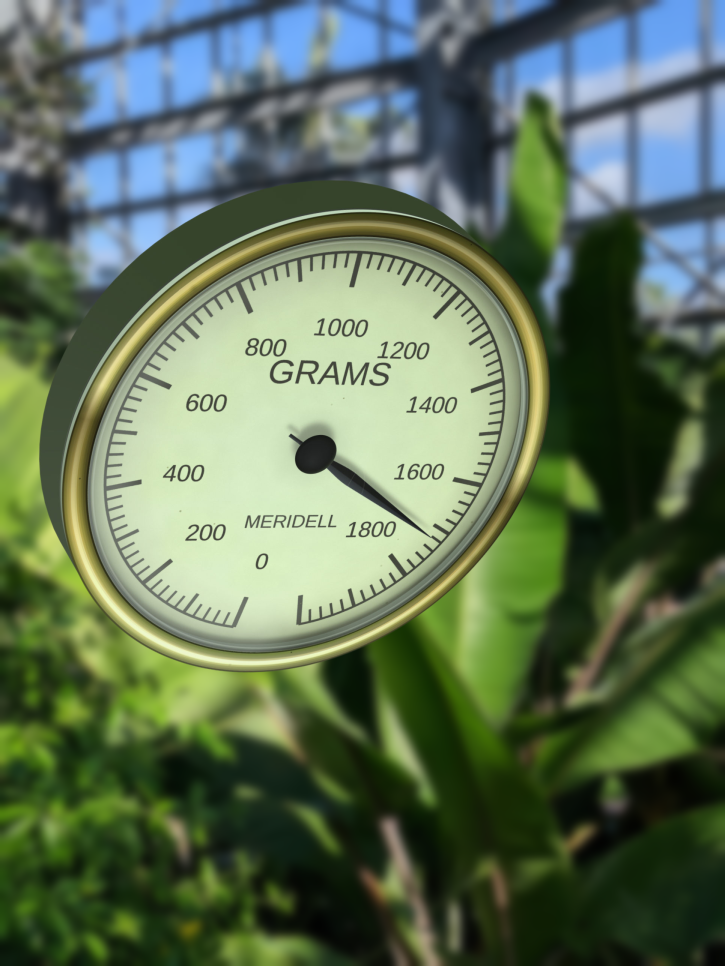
1720 g
